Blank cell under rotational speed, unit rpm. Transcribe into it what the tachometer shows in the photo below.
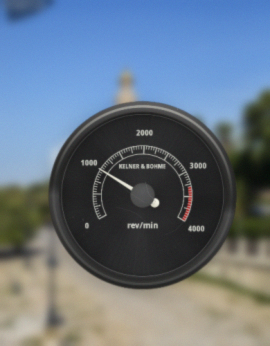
1000 rpm
